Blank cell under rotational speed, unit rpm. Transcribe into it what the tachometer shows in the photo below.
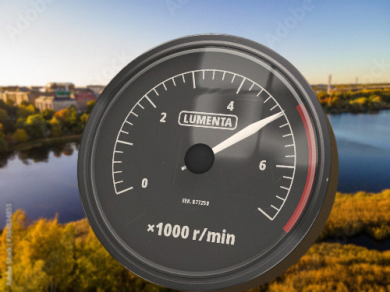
5000 rpm
